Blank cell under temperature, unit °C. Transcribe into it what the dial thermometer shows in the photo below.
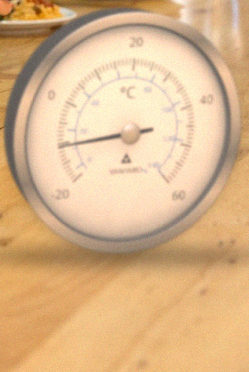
-10 °C
